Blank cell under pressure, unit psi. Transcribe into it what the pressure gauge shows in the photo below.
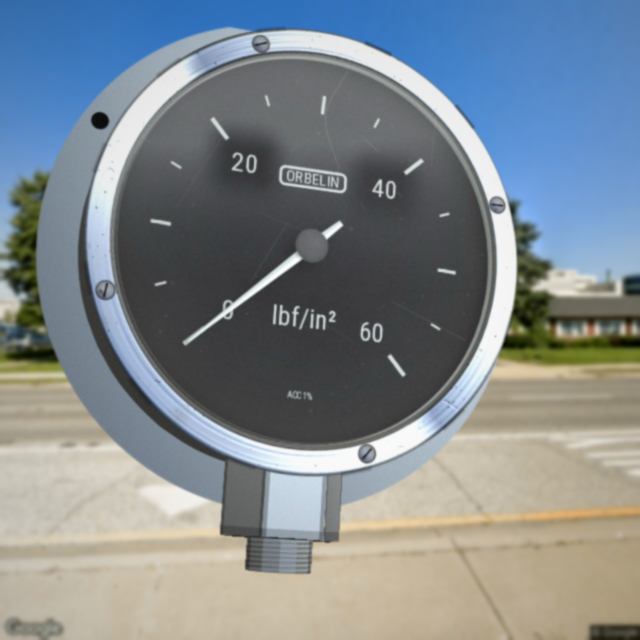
0 psi
